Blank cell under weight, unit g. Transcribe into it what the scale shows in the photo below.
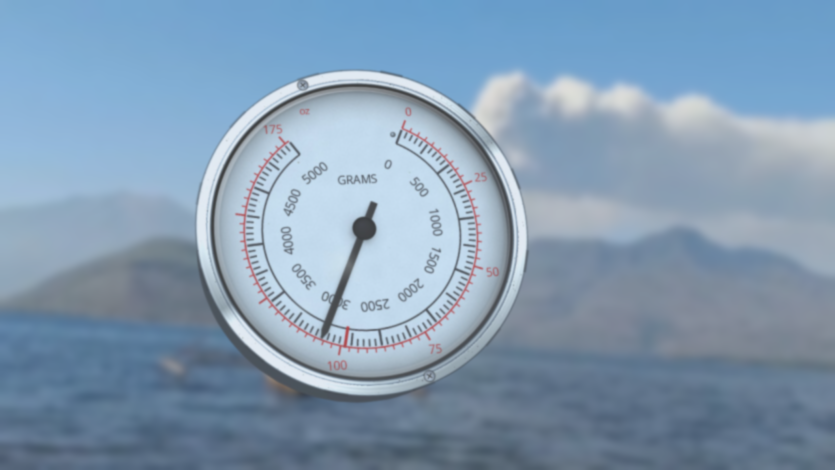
3000 g
